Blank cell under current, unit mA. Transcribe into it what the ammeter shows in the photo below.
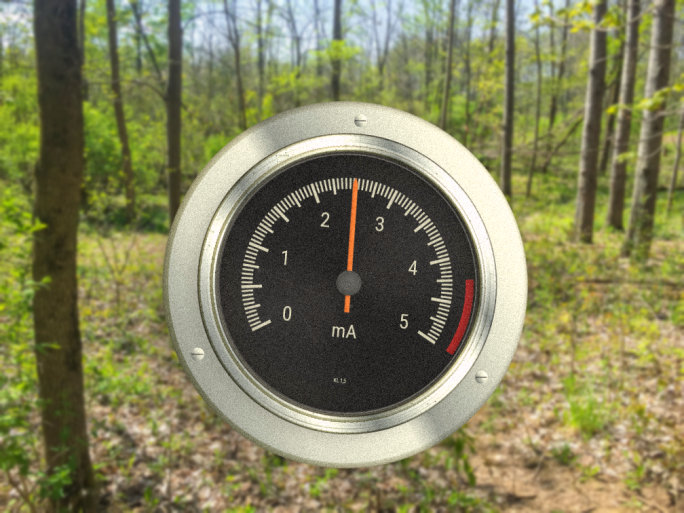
2.5 mA
